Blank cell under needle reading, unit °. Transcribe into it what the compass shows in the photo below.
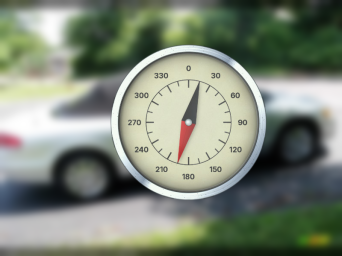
195 °
